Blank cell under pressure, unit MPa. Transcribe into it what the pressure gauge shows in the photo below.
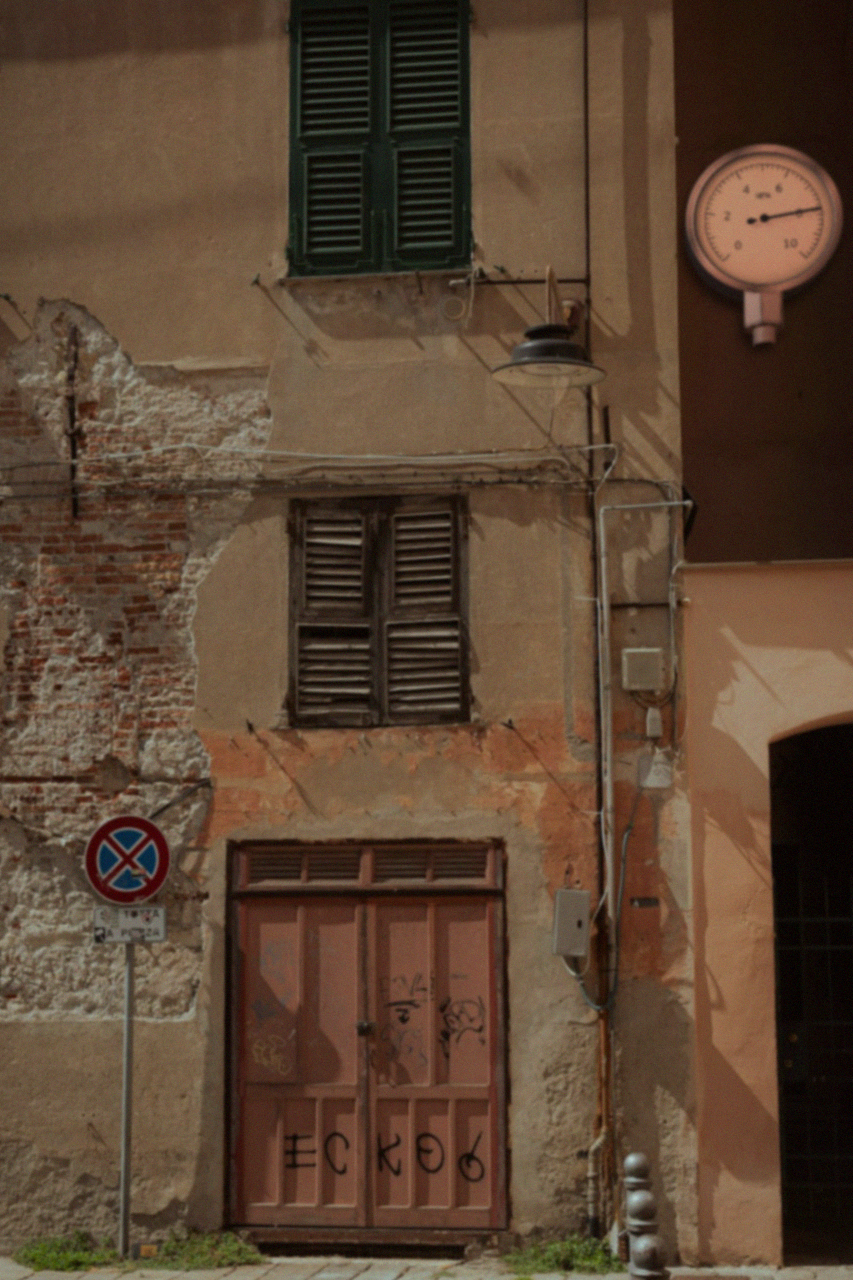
8 MPa
